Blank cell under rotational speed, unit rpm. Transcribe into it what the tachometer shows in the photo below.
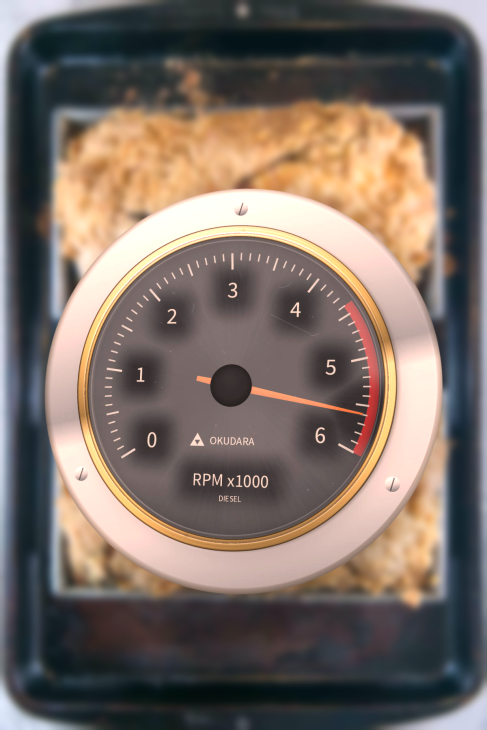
5600 rpm
